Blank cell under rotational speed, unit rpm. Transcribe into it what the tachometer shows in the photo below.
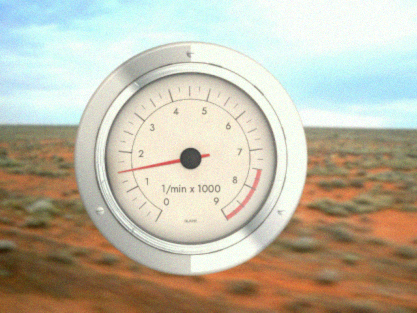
1500 rpm
